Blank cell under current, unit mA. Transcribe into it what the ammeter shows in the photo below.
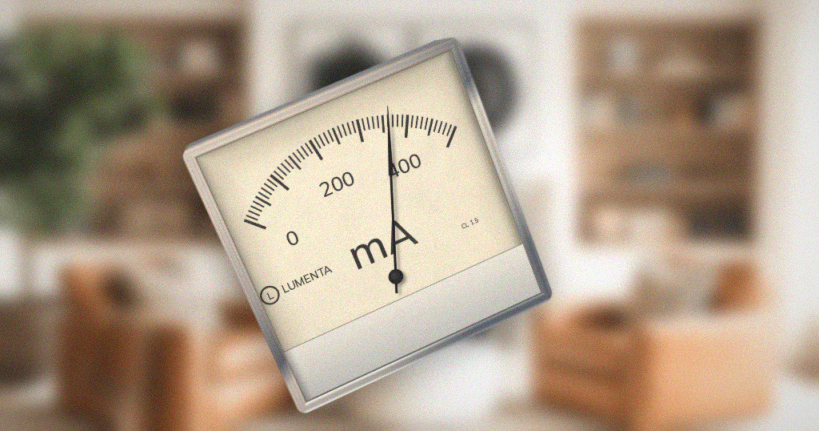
360 mA
